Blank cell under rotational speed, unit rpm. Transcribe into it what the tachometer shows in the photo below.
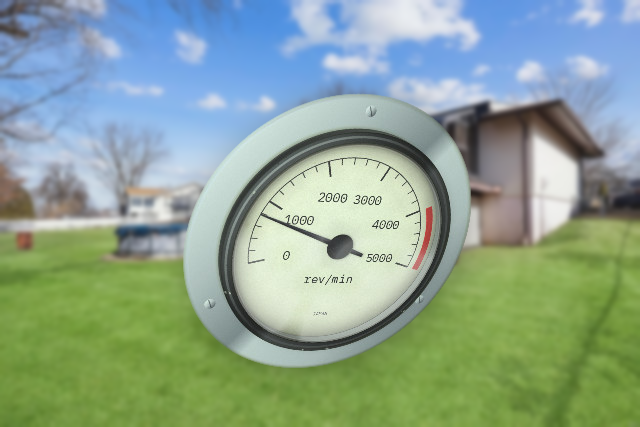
800 rpm
